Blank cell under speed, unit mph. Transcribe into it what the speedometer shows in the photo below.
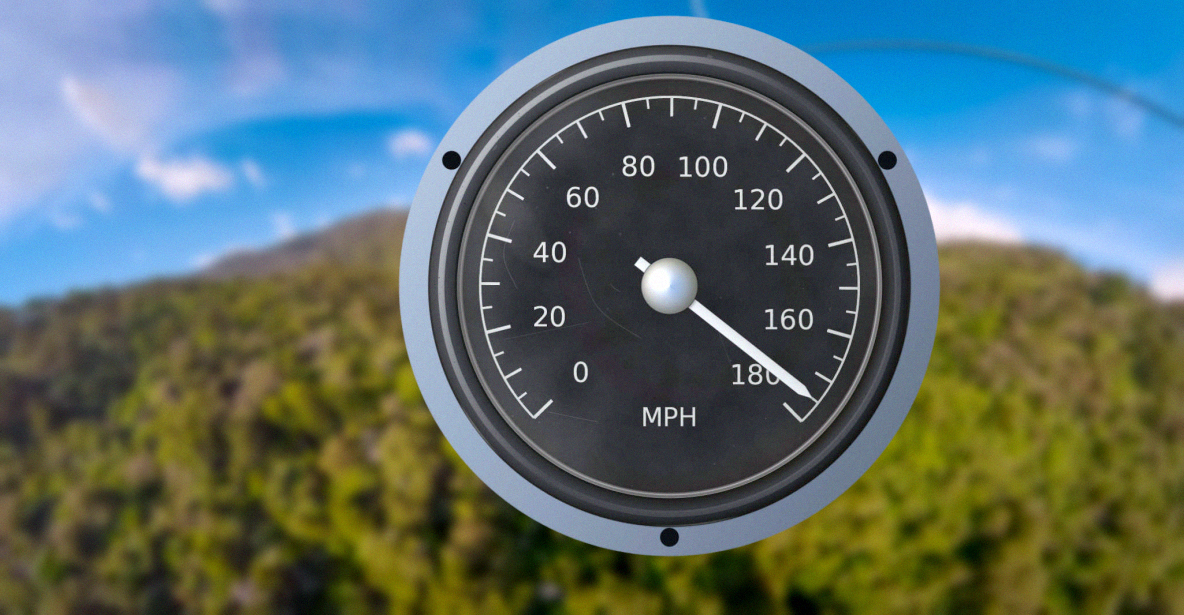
175 mph
